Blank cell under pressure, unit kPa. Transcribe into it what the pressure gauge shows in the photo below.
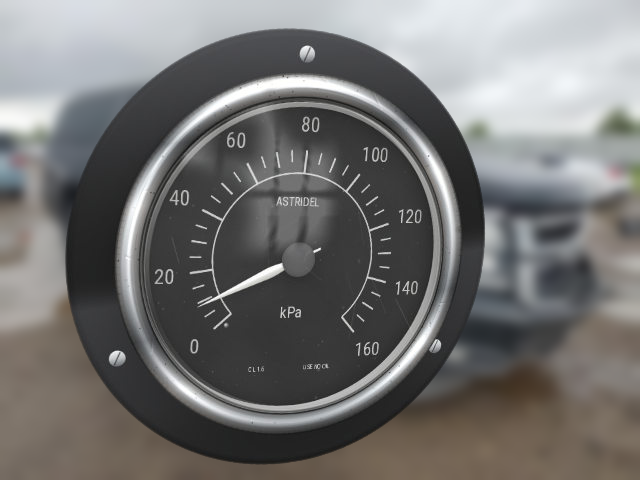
10 kPa
